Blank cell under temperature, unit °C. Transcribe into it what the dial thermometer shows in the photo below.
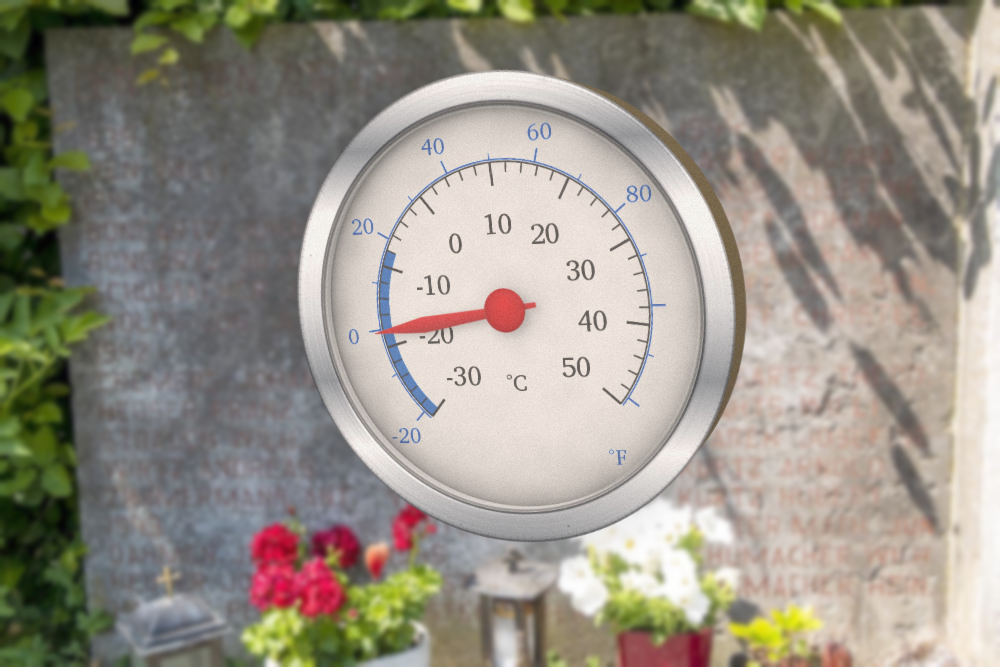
-18 °C
